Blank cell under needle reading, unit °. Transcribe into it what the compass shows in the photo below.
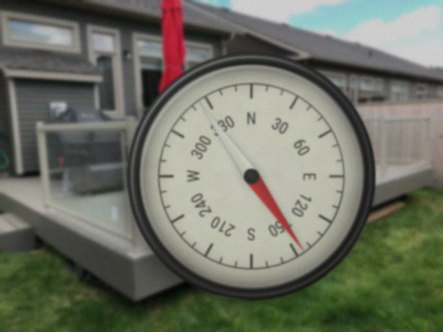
145 °
